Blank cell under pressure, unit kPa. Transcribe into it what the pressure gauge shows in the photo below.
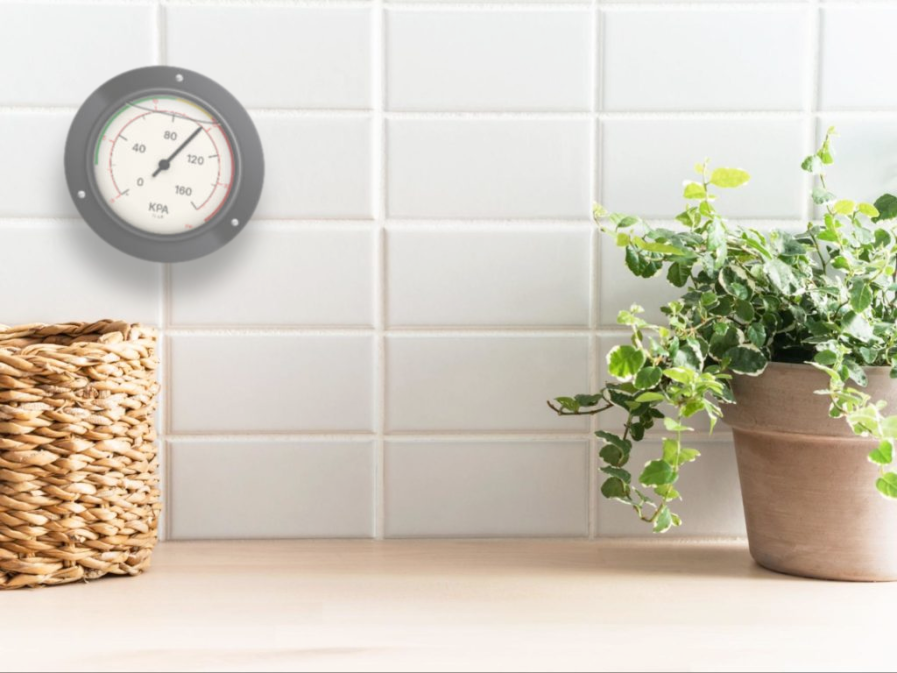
100 kPa
